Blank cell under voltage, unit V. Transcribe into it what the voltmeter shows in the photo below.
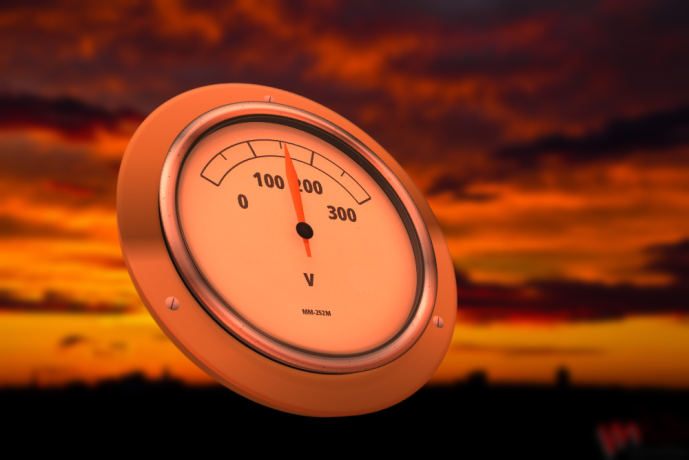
150 V
